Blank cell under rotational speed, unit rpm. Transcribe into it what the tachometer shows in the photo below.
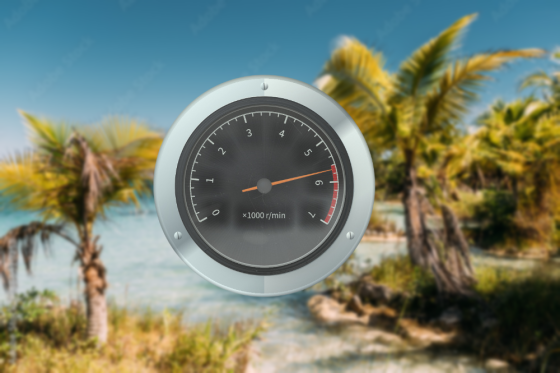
5700 rpm
